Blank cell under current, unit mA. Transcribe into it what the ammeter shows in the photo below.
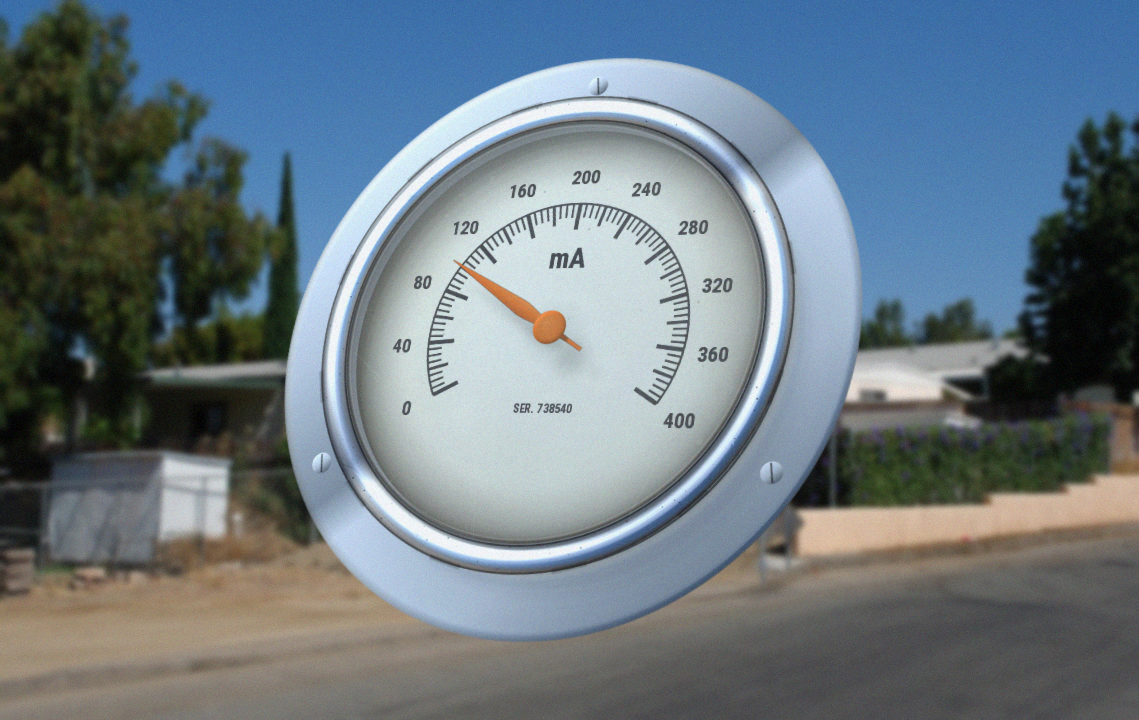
100 mA
